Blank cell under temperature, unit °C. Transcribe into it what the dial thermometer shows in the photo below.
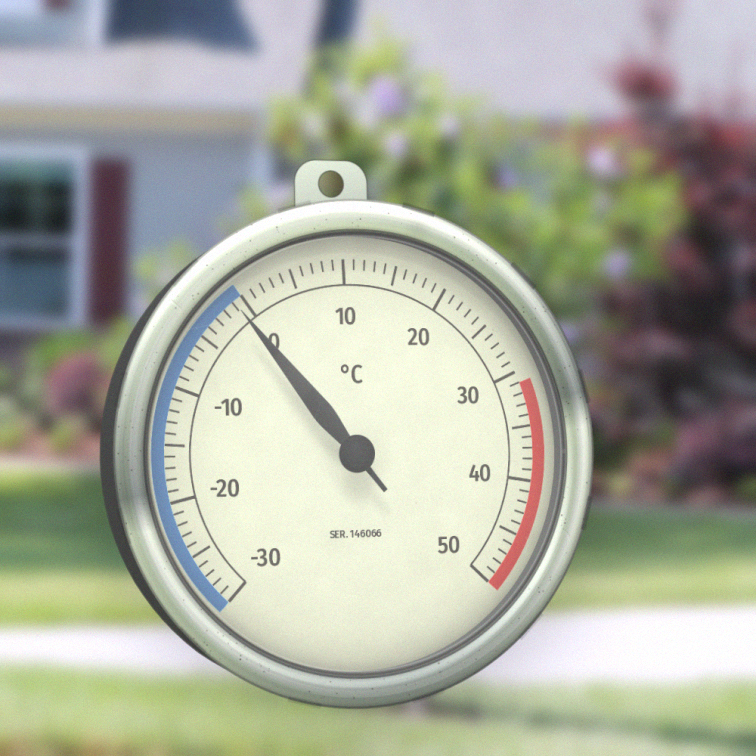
-1 °C
